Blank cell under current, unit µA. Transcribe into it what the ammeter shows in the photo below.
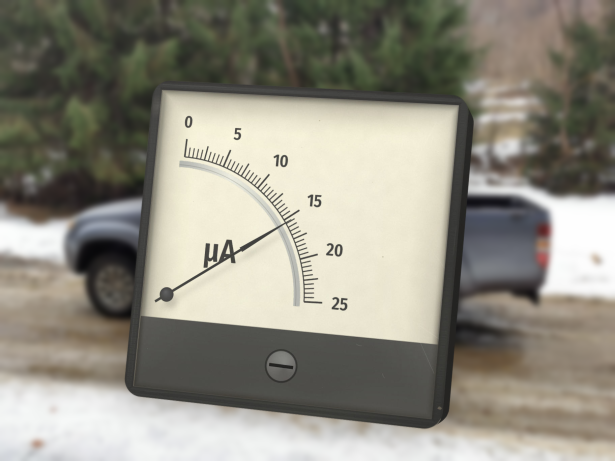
15.5 µA
